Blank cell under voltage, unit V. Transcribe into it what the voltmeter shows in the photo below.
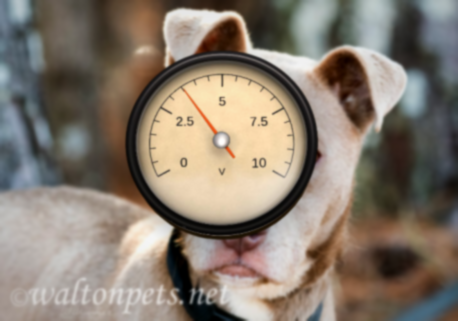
3.5 V
